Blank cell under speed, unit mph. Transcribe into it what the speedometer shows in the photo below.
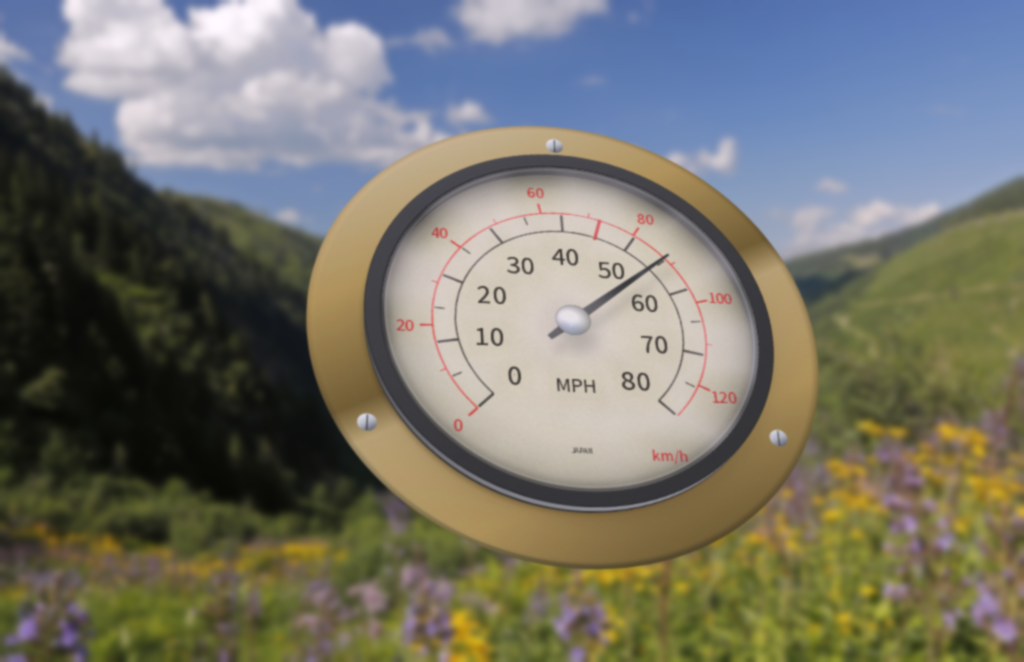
55 mph
